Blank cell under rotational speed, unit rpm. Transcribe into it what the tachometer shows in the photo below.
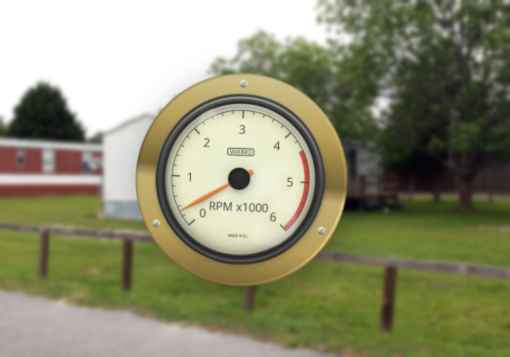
300 rpm
